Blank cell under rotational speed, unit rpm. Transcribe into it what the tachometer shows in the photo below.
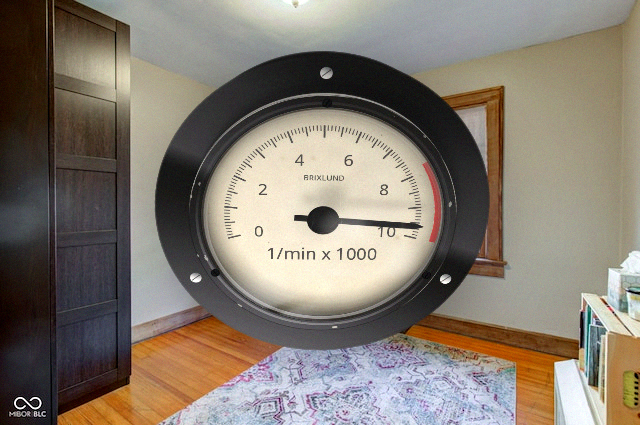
9500 rpm
